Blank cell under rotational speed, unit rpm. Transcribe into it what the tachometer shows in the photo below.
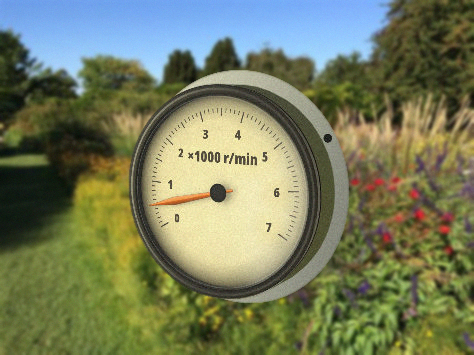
500 rpm
